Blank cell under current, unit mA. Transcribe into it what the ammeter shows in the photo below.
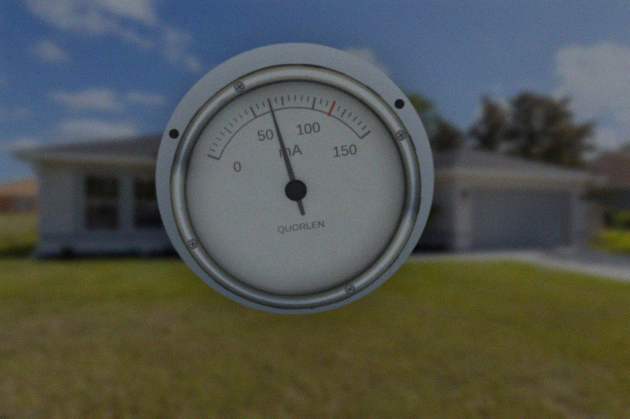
65 mA
